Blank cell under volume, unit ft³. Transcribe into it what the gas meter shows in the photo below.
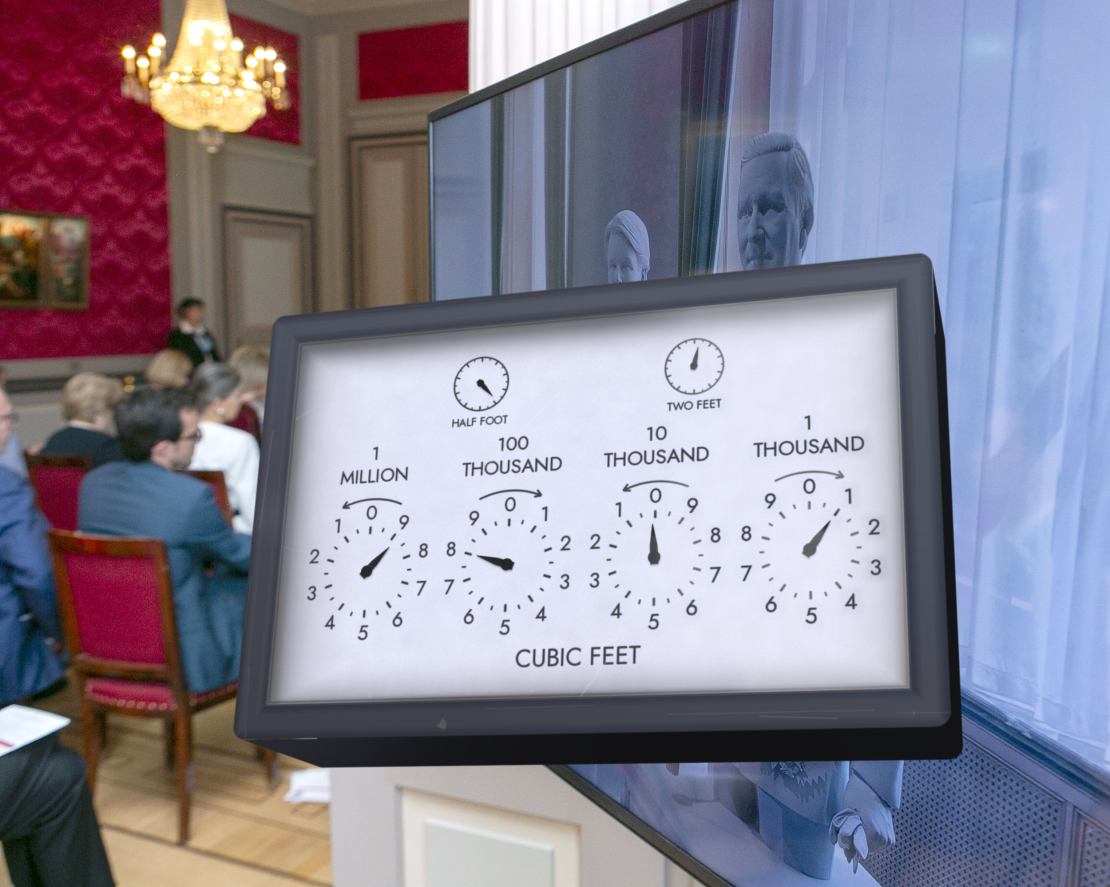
880100 ft³
